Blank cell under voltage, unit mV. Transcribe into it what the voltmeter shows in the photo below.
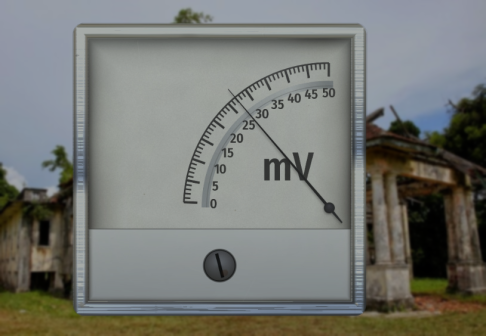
27 mV
